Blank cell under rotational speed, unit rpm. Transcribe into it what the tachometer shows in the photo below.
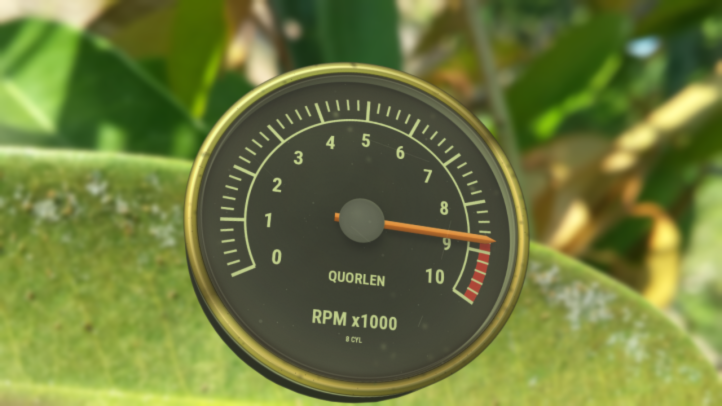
8800 rpm
